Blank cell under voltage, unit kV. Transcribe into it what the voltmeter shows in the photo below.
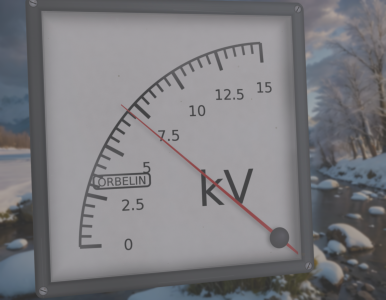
7 kV
